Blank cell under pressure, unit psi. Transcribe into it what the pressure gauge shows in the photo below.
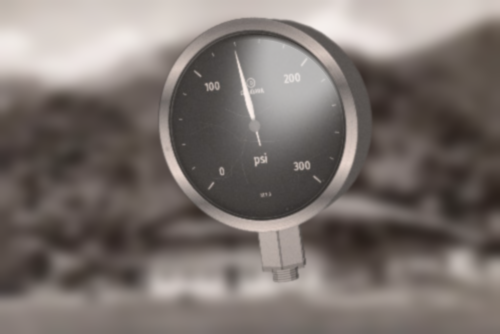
140 psi
